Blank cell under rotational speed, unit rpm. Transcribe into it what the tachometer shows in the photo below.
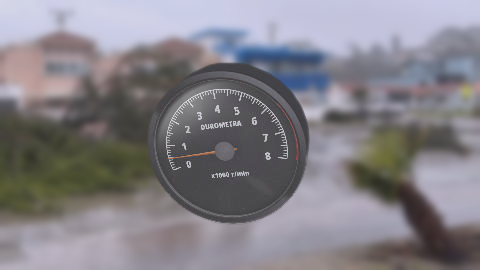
500 rpm
